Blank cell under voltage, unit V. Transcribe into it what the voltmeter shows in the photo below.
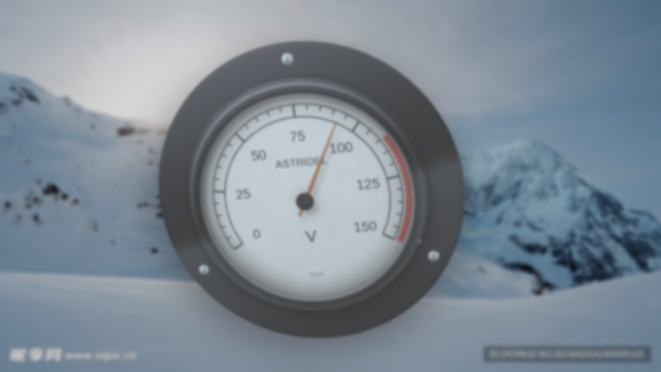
92.5 V
